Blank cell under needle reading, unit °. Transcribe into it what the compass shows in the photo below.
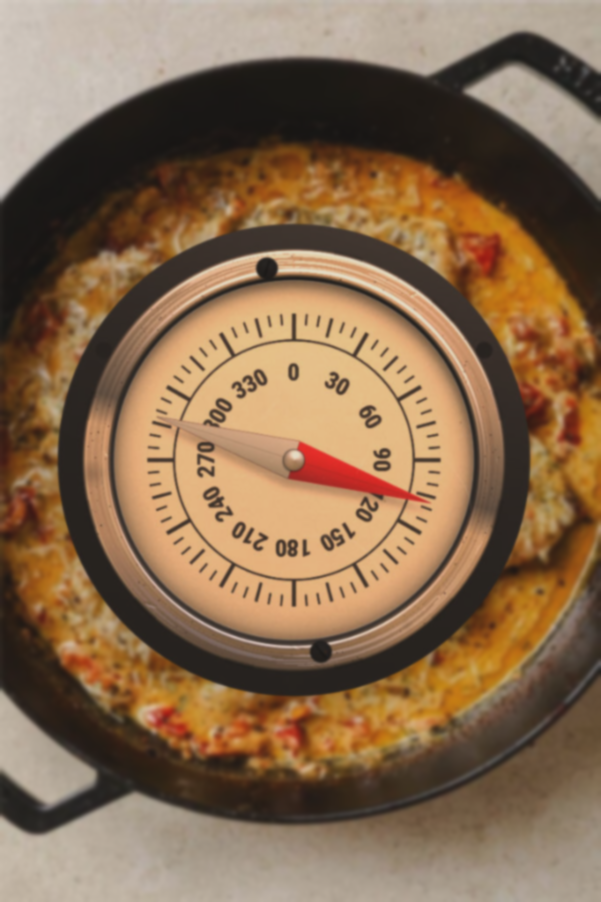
107.5 °
